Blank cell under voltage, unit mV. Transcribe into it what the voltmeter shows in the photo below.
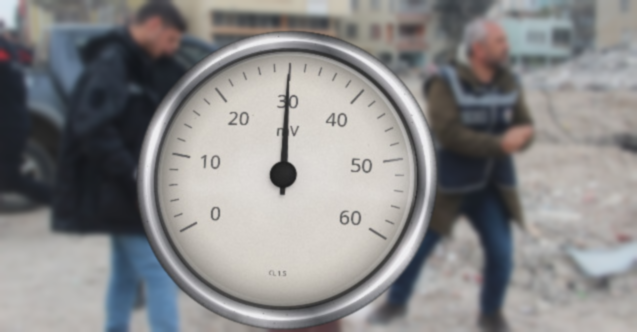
30 mV
